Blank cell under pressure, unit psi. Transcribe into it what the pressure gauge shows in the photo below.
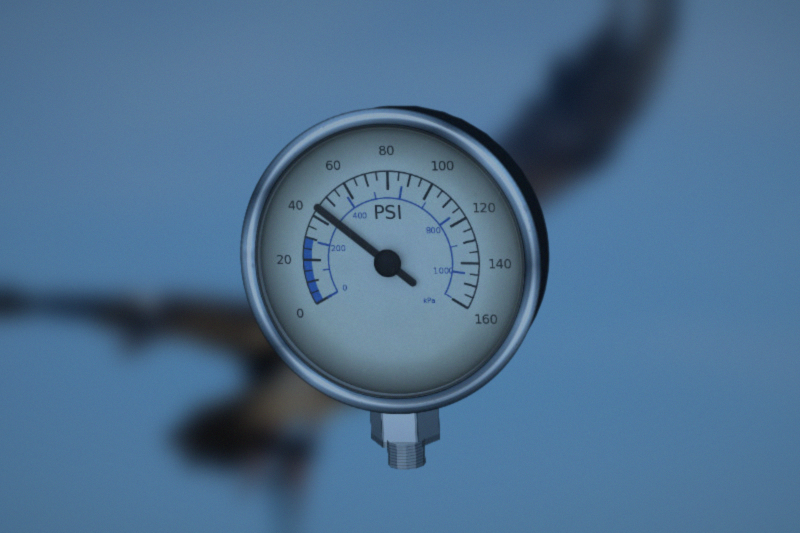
45 psi
